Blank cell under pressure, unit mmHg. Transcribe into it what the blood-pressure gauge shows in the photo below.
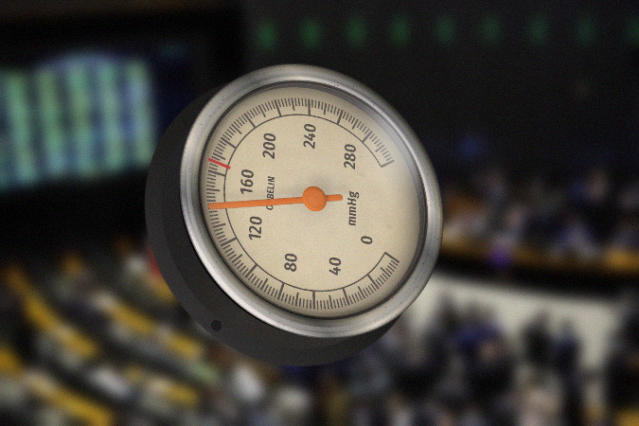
140 mmHg
